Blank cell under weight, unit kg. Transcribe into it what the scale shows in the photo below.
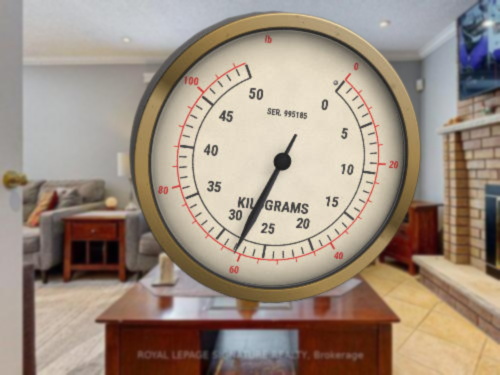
28 kg
